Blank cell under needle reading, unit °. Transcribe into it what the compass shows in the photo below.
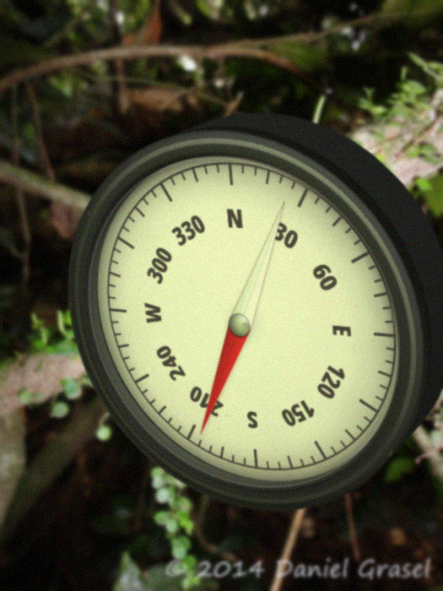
205 °
